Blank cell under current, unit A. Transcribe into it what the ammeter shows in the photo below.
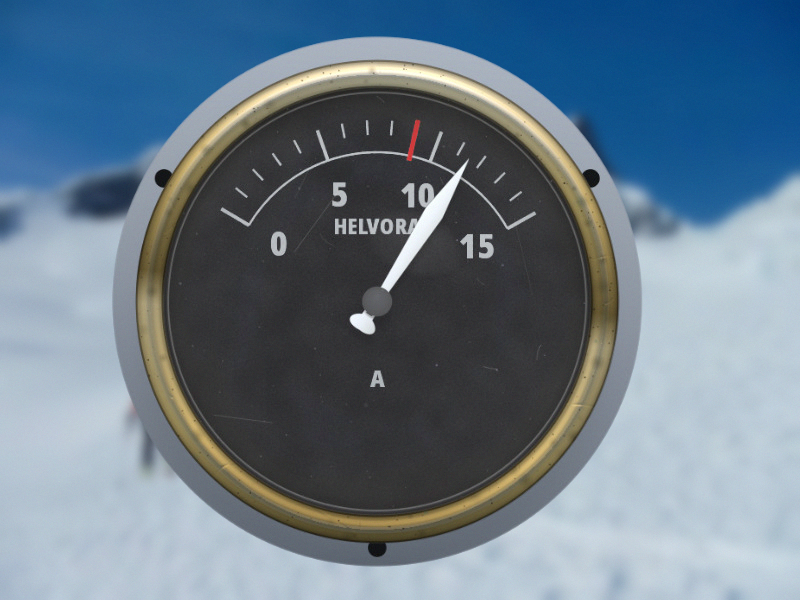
11.5 A
